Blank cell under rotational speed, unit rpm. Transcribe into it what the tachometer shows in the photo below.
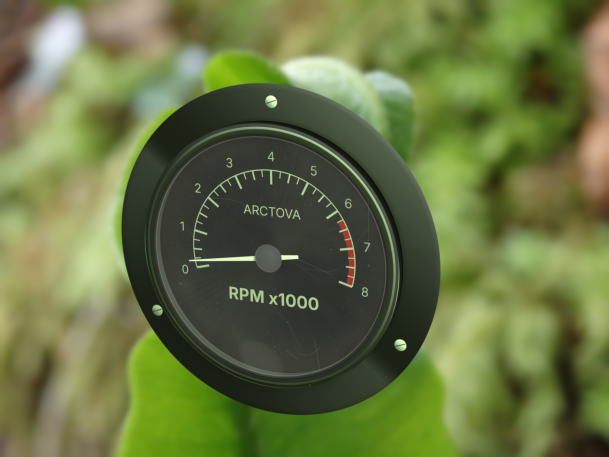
250 rpm
